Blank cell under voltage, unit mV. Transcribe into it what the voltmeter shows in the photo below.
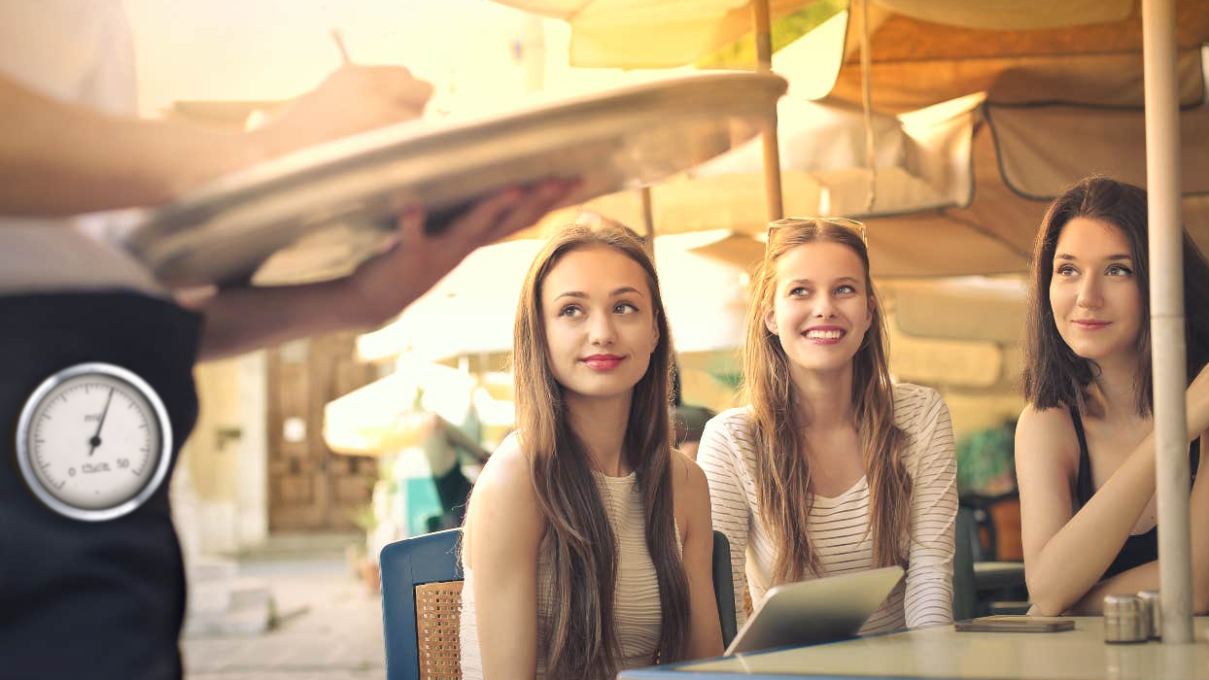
30 mV
